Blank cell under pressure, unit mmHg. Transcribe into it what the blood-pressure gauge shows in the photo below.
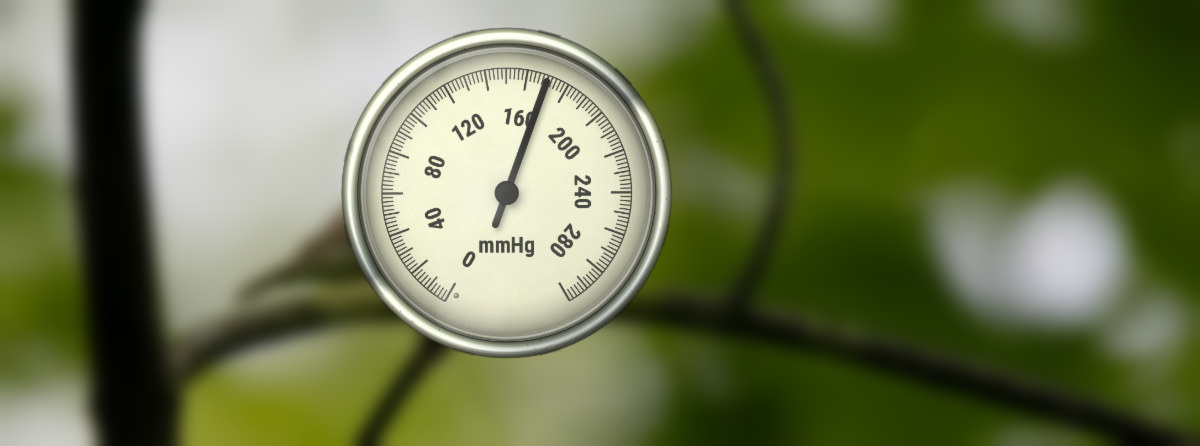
170 mmHg
